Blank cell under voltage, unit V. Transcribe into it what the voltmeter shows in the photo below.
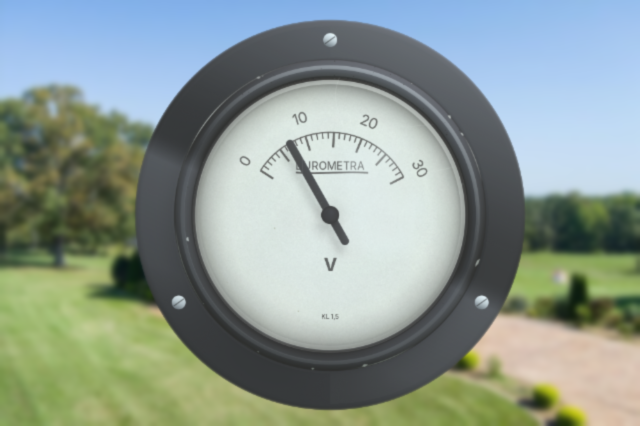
7 V
